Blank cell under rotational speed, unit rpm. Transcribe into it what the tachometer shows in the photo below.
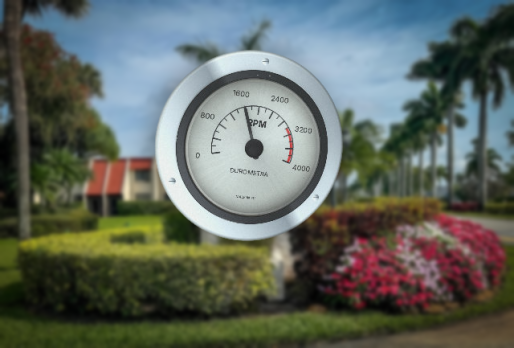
1600 rpm
